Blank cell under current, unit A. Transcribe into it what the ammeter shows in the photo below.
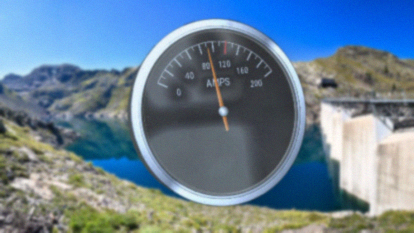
90 A
